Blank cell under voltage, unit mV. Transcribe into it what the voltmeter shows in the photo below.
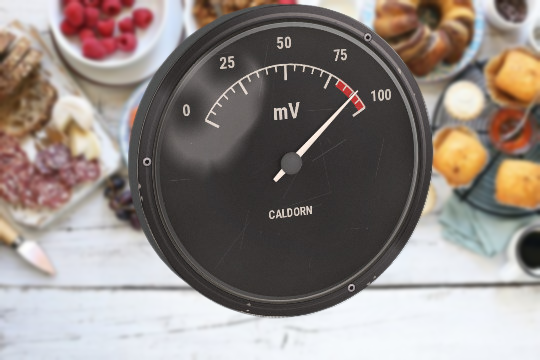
90 mV
